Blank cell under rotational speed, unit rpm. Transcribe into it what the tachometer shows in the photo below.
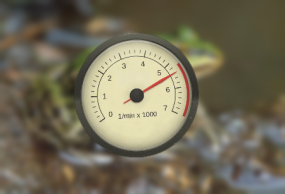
5400 rpm
